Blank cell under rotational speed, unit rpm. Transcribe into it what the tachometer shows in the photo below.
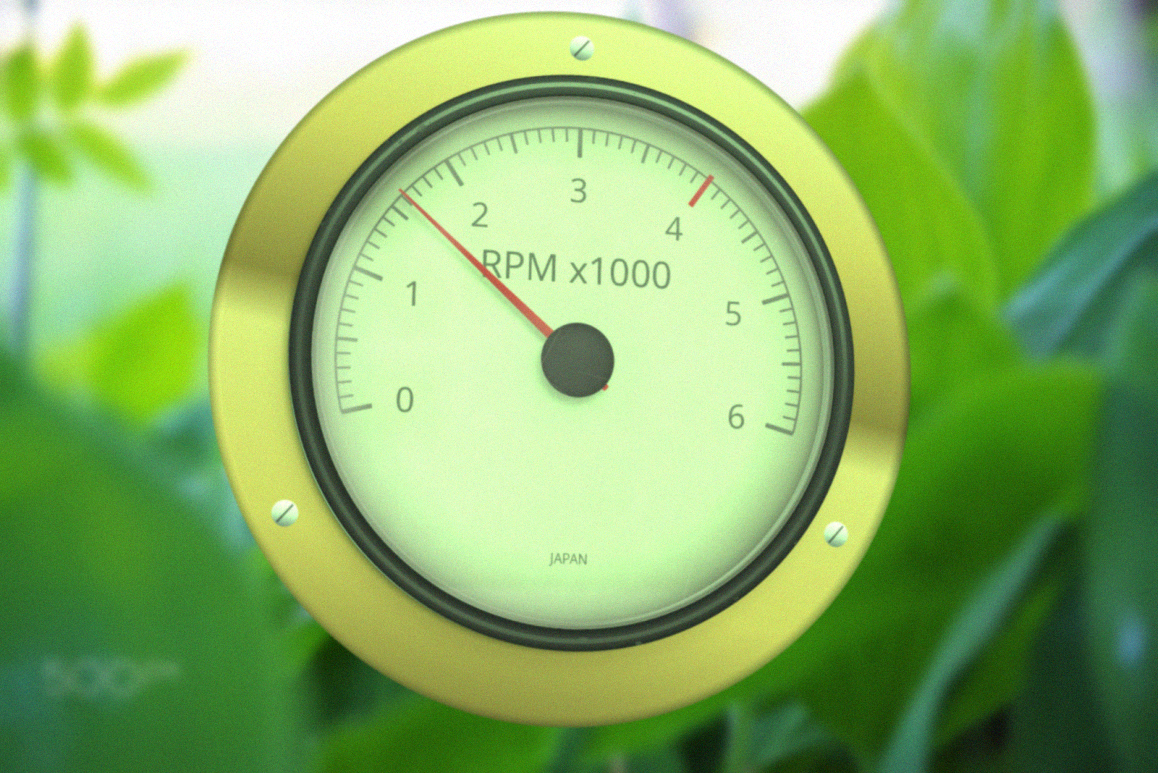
1600 rpm
